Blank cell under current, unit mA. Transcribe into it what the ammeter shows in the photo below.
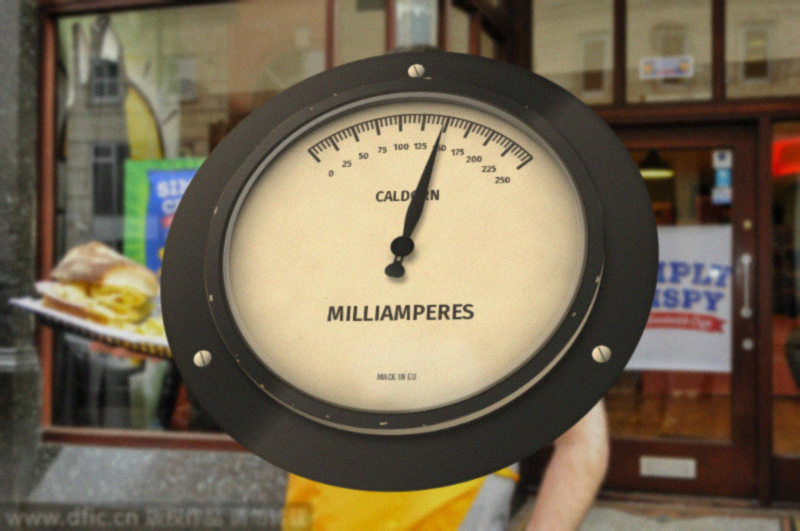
150 mA
